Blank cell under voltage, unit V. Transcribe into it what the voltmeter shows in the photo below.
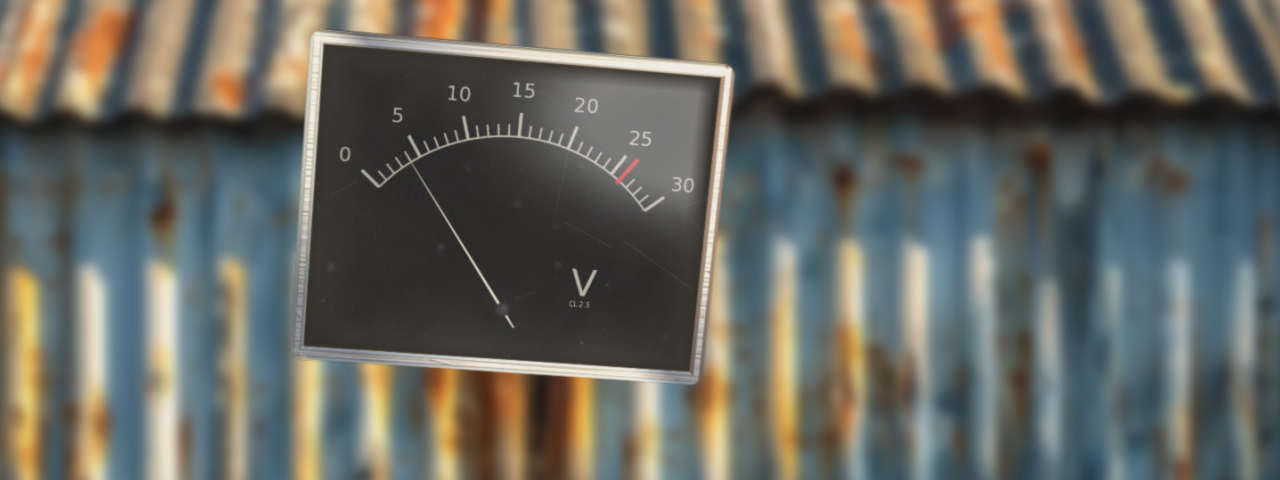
4 V
